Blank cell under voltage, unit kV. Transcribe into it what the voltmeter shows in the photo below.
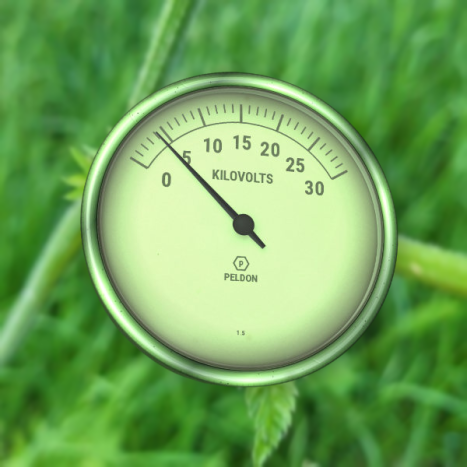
4 kV
